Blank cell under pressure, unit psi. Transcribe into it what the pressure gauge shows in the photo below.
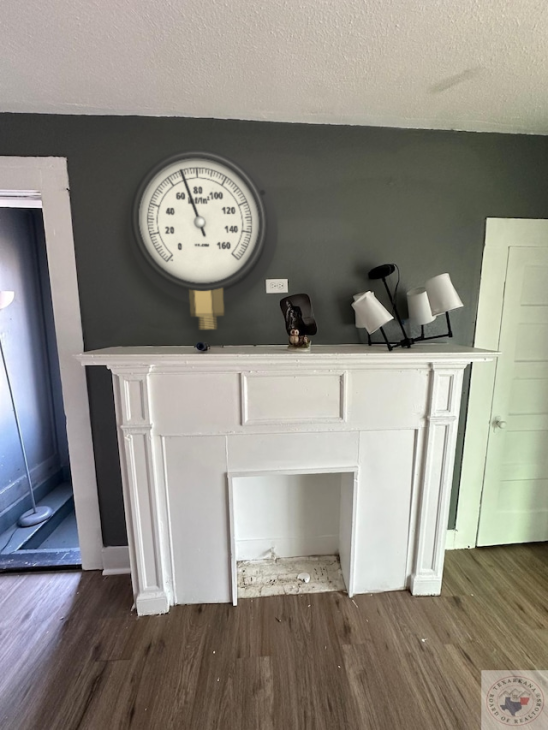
70 psi
